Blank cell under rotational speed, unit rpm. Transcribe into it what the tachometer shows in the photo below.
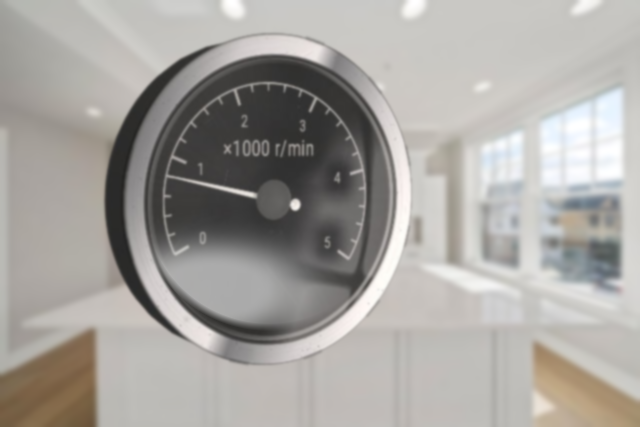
800 rpm
